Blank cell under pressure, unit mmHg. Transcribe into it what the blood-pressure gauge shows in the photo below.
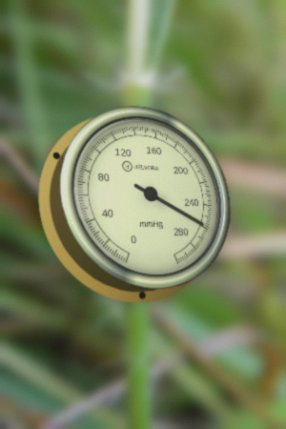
260 mmHg
